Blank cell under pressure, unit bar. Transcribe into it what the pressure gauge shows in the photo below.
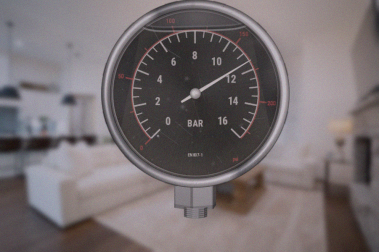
11.5 bar
